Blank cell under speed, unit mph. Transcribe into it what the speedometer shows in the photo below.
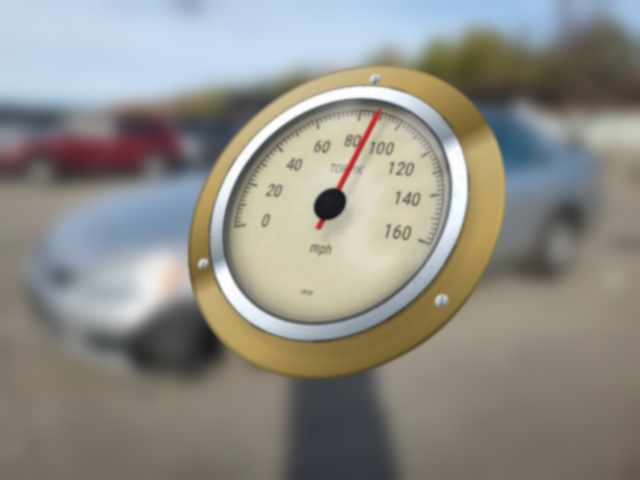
90 mph
